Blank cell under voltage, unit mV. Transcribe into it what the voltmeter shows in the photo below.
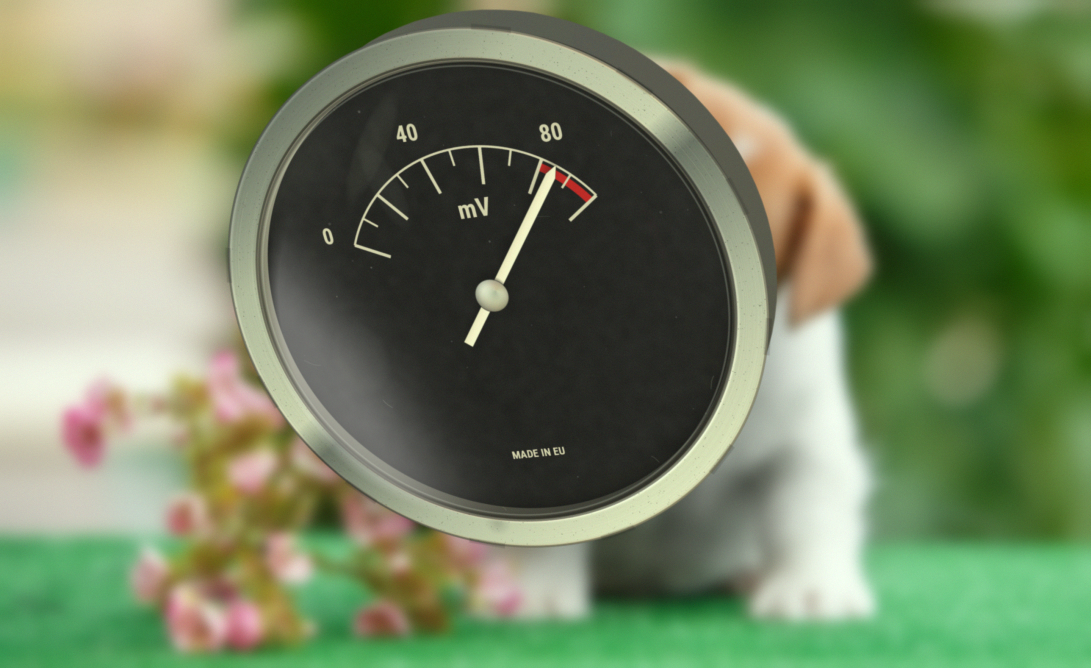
85 mV
